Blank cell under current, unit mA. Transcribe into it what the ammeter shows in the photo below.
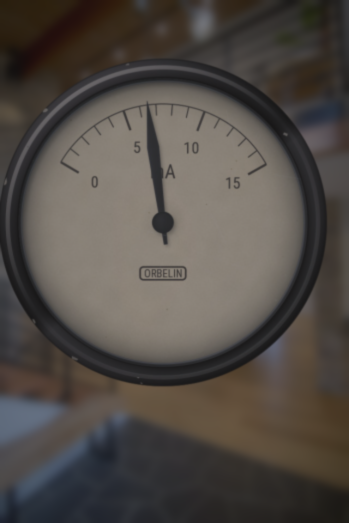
6.5 mA
